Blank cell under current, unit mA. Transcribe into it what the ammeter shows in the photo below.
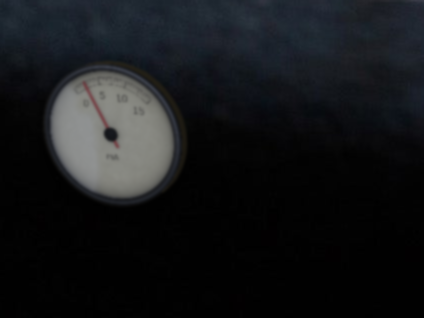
2.5 mA
